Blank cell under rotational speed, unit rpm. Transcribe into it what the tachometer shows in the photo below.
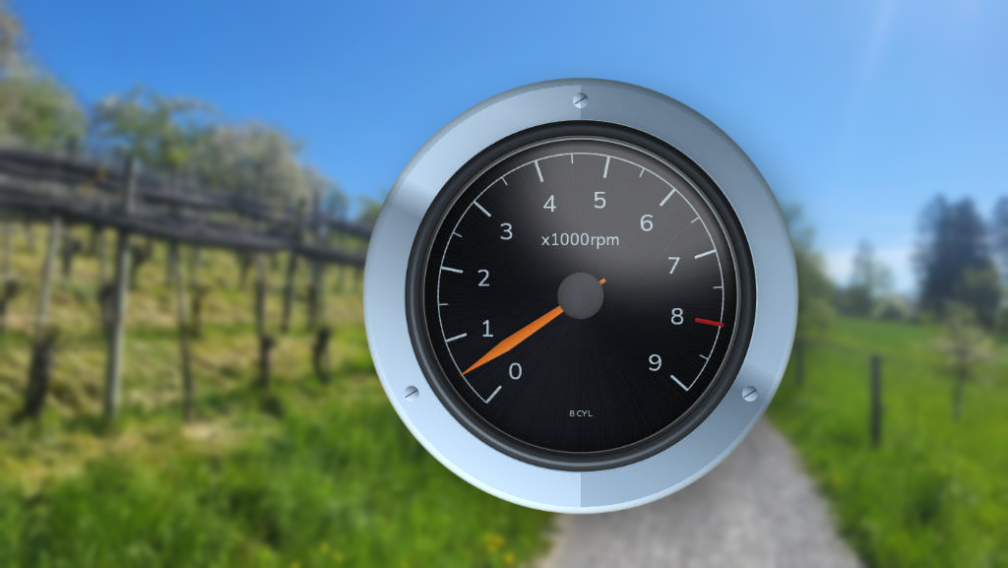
500 rpm
